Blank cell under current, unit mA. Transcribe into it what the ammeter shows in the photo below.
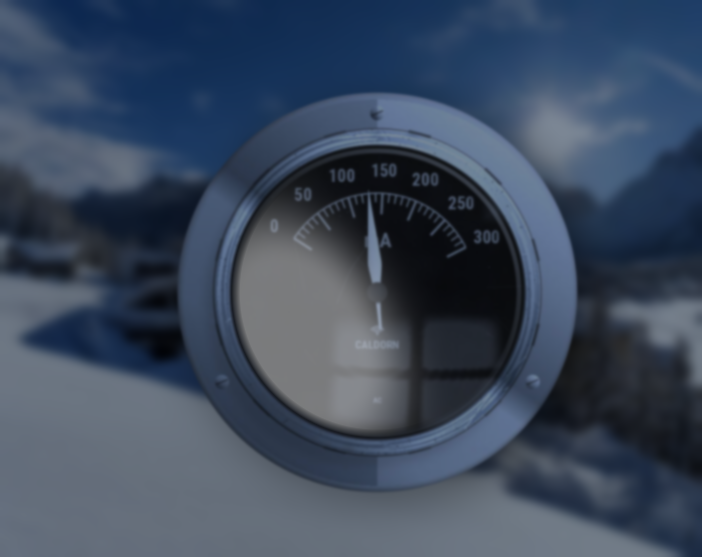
130 mA
